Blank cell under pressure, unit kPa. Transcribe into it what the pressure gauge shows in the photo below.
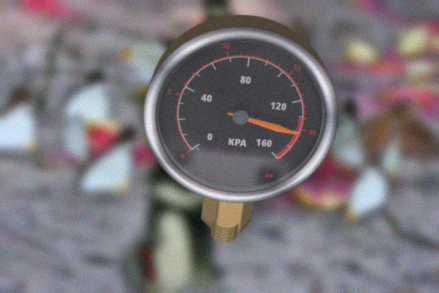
140 kPa
